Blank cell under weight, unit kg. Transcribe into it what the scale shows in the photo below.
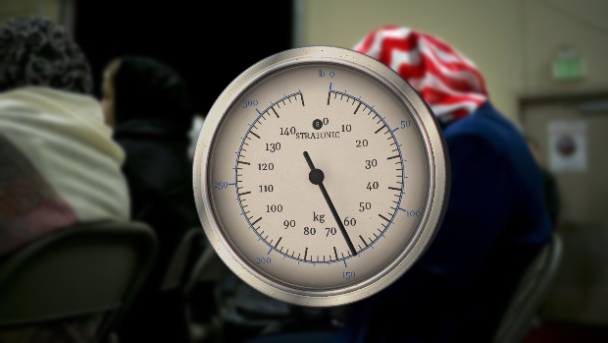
64 kg
